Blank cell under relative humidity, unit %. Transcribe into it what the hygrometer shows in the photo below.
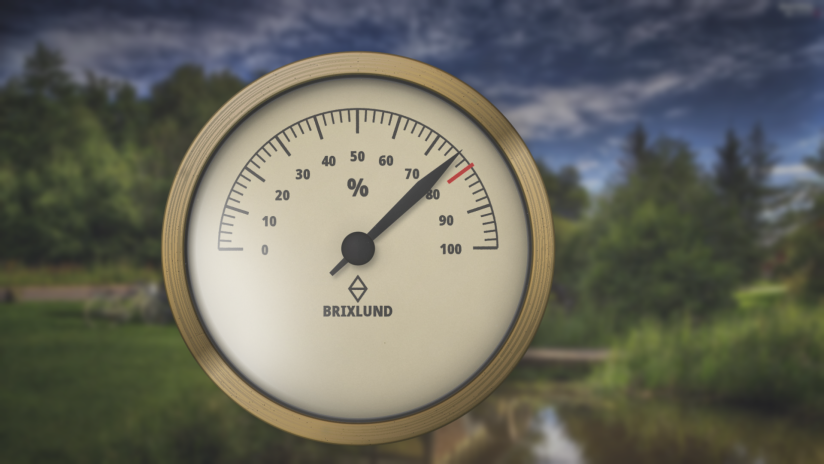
76 %
